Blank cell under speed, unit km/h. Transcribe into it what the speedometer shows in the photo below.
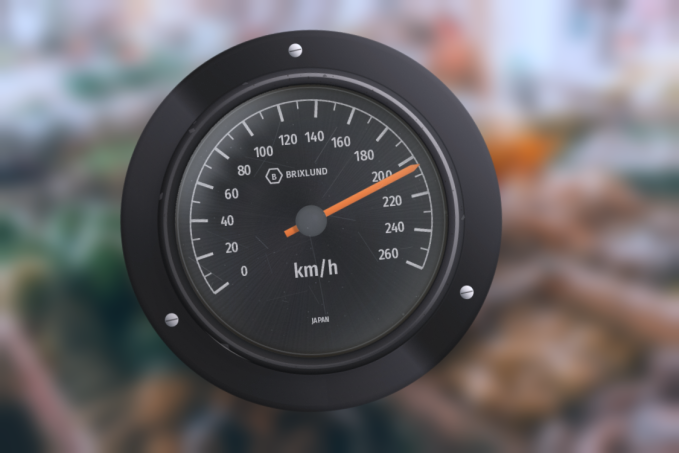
205 km/h
